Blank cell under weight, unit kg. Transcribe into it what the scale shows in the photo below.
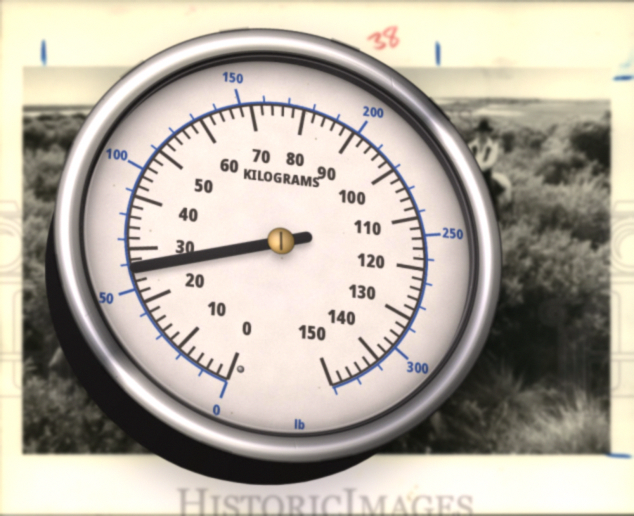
26 kg
